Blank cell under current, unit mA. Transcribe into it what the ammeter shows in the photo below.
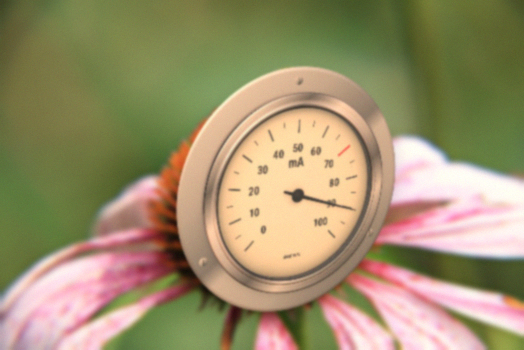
90 mA
